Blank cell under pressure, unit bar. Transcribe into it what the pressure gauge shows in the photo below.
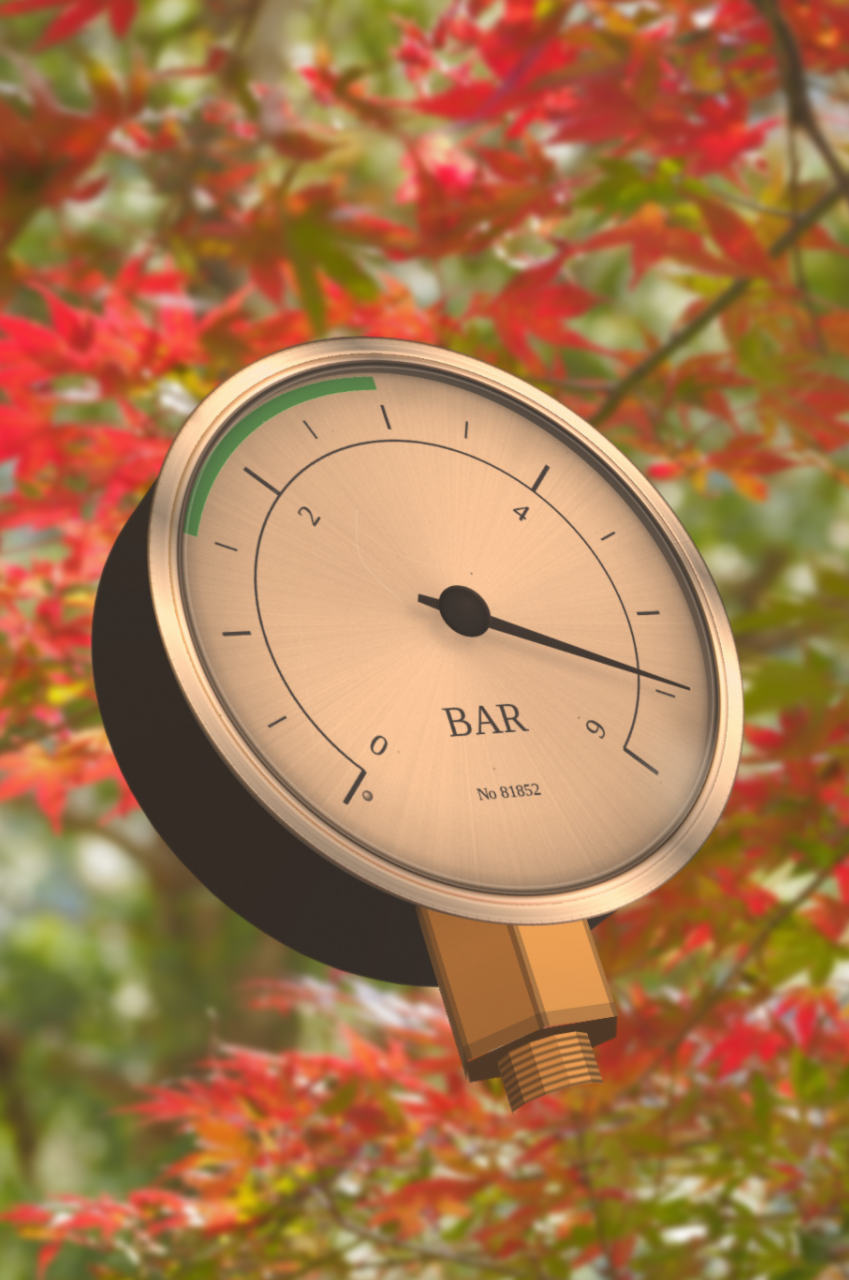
5.5 bar
